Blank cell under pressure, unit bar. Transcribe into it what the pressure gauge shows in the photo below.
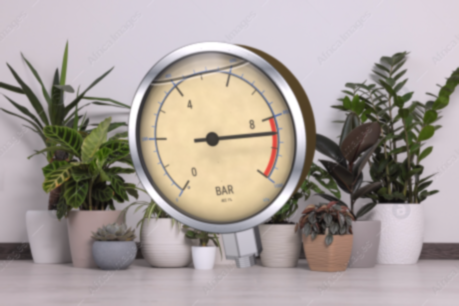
8.5 bar
